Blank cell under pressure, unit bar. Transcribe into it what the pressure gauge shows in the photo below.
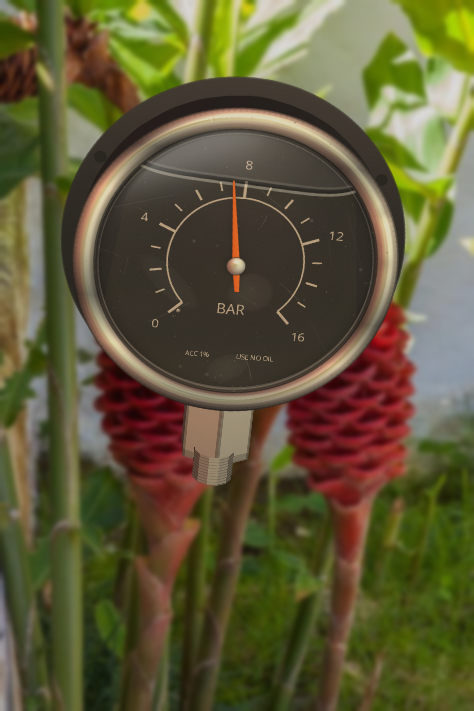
7.5 bar
